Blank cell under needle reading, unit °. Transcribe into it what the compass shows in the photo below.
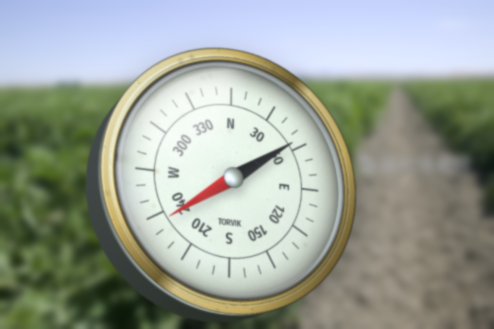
235 °
